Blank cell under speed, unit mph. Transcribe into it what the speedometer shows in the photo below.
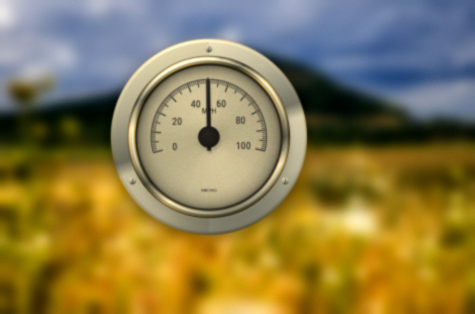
50 mph
